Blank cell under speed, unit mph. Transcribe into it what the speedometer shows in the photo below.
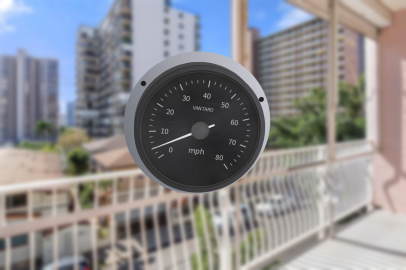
4 mph
